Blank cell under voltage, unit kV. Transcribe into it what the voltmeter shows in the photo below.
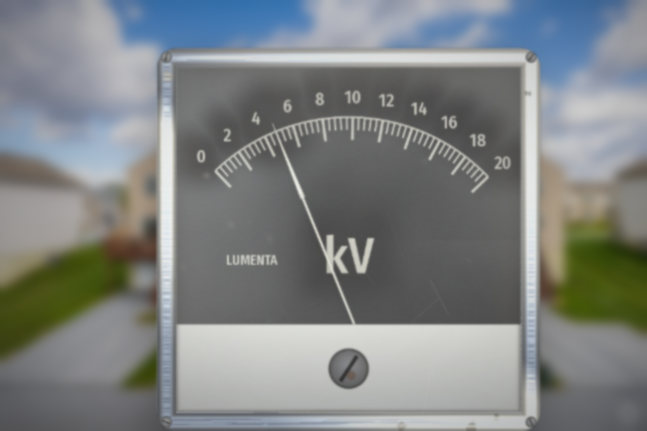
4.8 kV
